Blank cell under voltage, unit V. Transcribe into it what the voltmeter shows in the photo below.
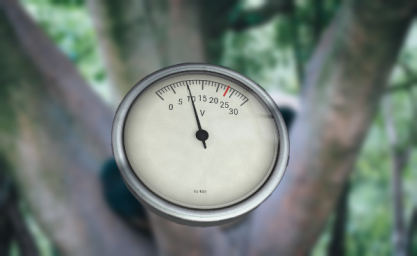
10 V
